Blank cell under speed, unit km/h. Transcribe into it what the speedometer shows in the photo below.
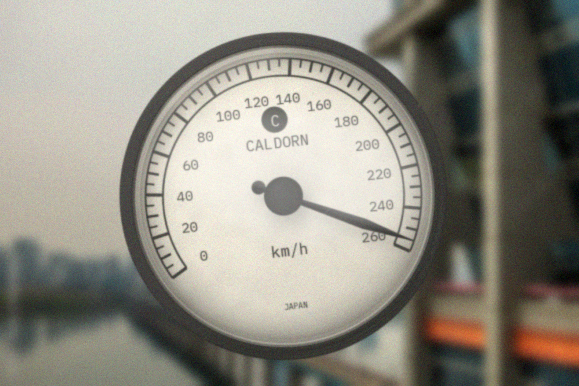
255 km/h
